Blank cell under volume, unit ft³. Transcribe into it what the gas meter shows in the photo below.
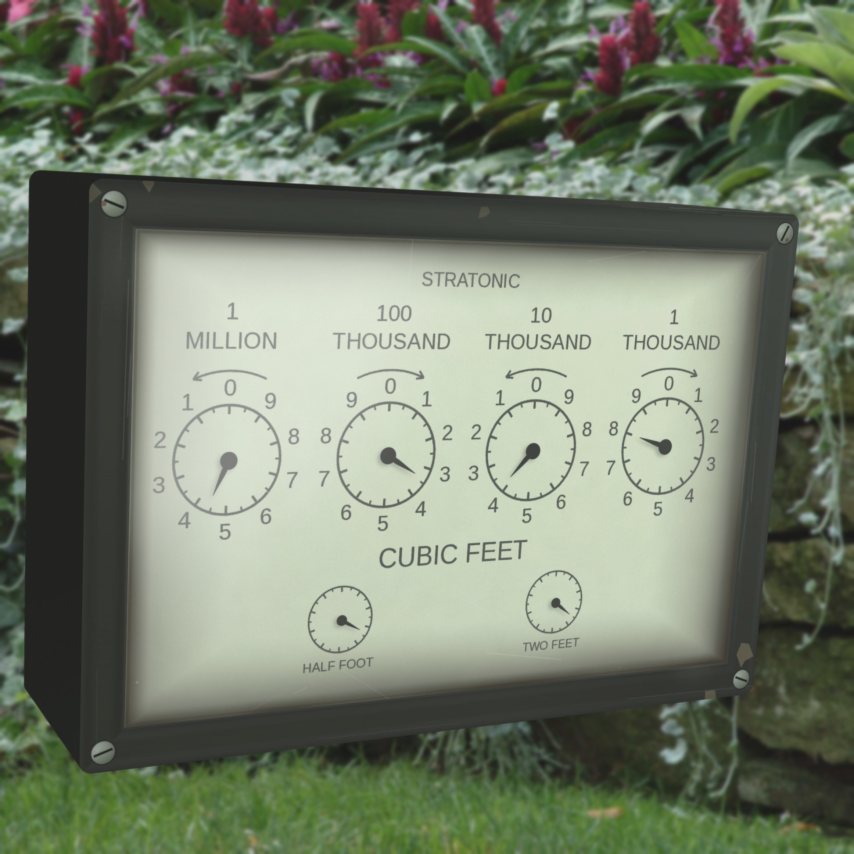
433800 ft³
